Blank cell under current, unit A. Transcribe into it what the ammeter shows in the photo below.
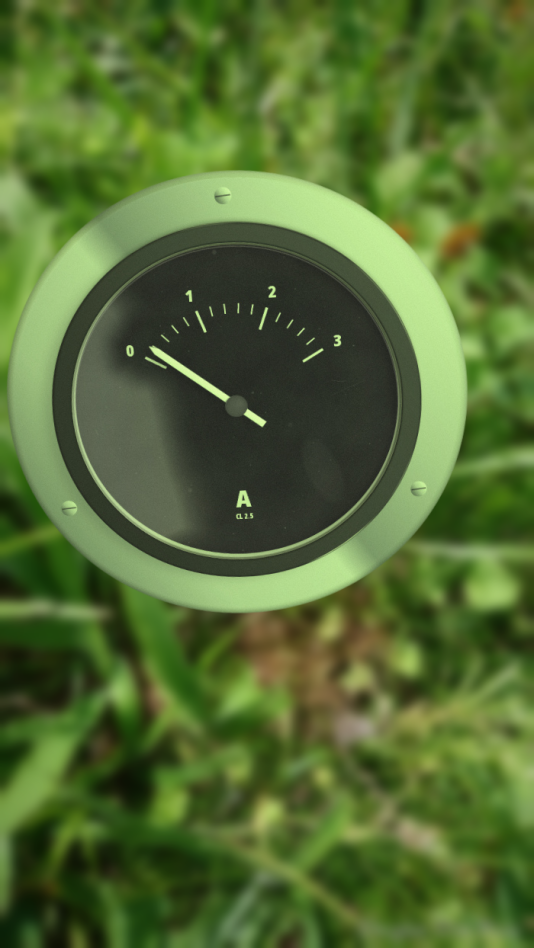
0.2 A
